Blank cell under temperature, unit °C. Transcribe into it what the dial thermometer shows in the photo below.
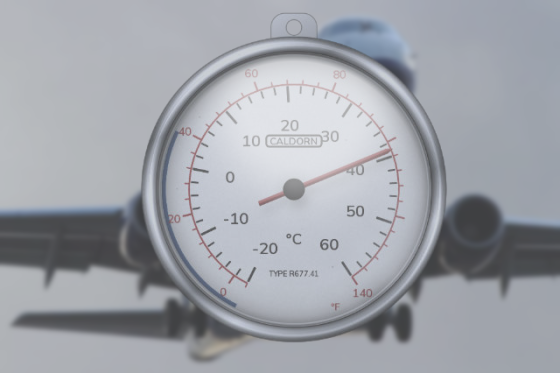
39 °C
